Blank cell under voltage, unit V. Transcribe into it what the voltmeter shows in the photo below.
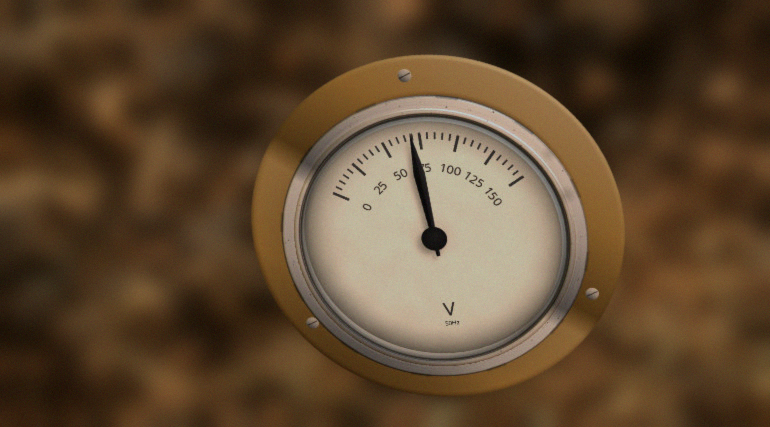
70 V
